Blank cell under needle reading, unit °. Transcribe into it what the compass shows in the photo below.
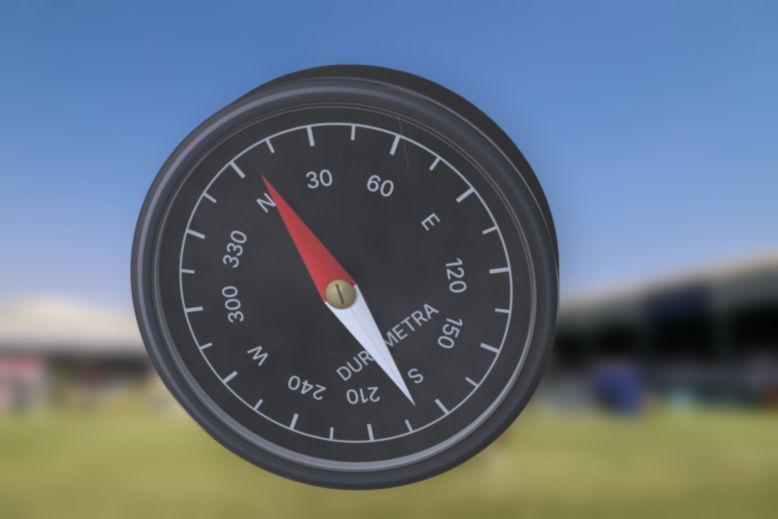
7.5 °
